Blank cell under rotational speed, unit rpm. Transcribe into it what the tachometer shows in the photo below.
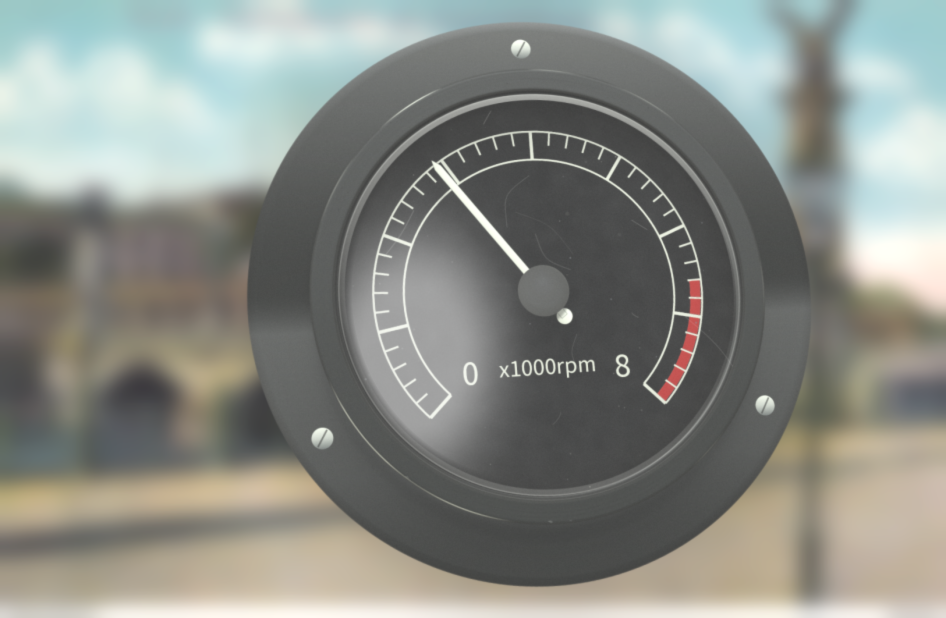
2900 rpm
